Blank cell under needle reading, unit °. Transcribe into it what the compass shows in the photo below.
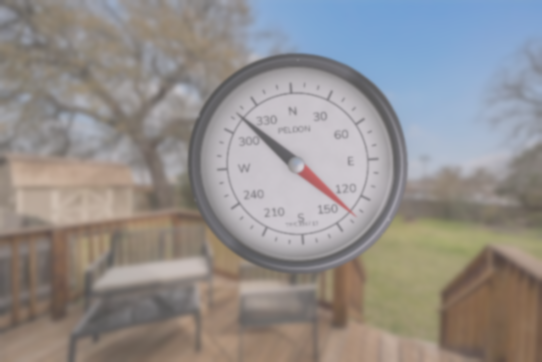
135 °
